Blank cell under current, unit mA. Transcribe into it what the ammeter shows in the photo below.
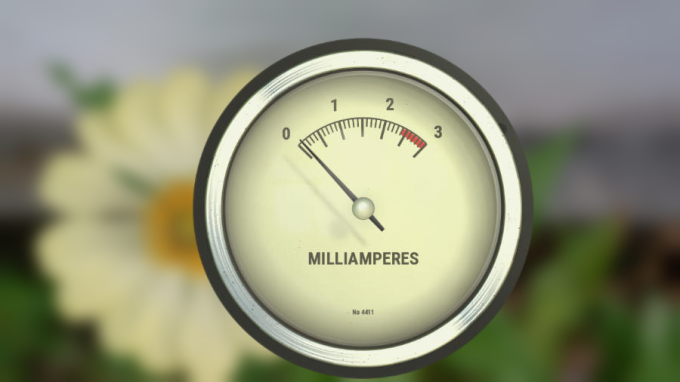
0.1 mA
